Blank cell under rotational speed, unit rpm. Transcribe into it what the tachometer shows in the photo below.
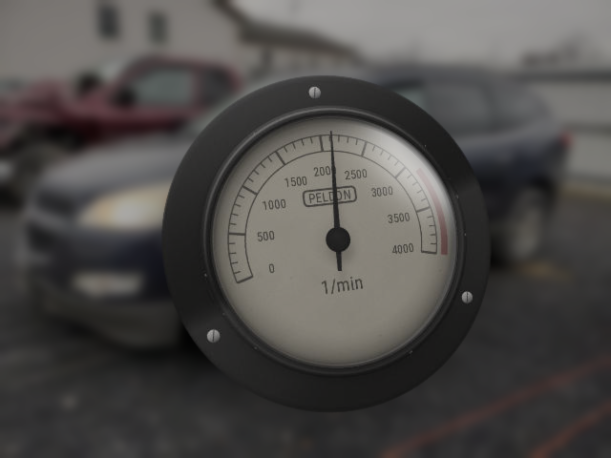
2100 rpm
